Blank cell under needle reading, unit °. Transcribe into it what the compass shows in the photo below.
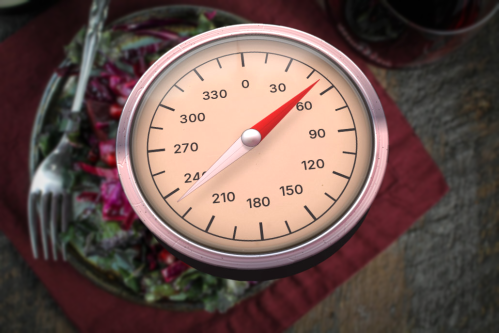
52.5 °
